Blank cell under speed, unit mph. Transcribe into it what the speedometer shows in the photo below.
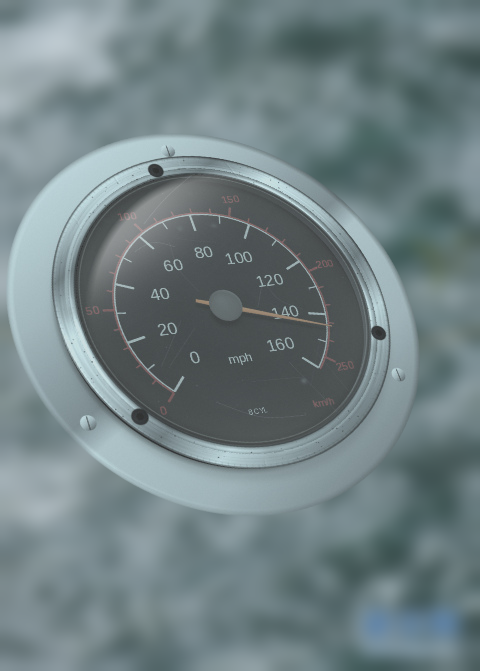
145 mph
